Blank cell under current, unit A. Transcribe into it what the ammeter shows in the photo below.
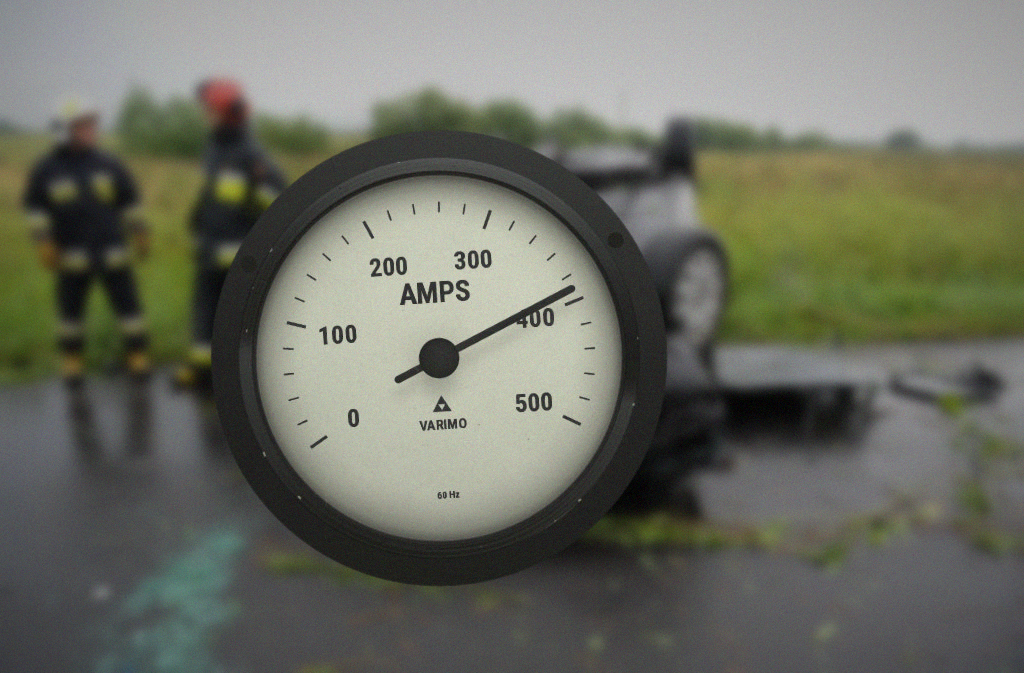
390 A
